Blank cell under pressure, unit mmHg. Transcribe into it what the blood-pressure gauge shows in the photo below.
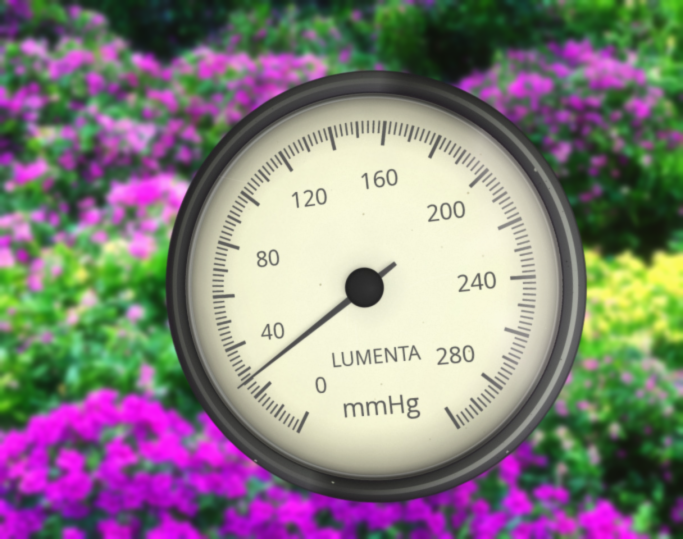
26 mmHg
